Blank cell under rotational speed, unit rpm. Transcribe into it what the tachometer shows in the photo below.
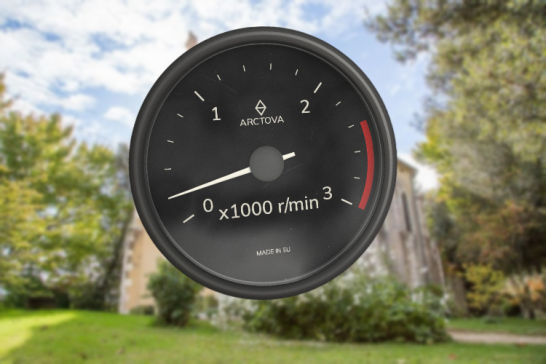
200 rpm
